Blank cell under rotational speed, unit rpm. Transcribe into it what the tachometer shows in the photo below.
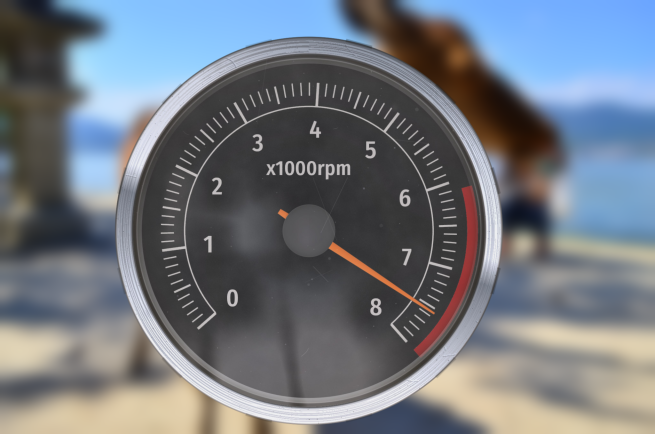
7550 rpm
